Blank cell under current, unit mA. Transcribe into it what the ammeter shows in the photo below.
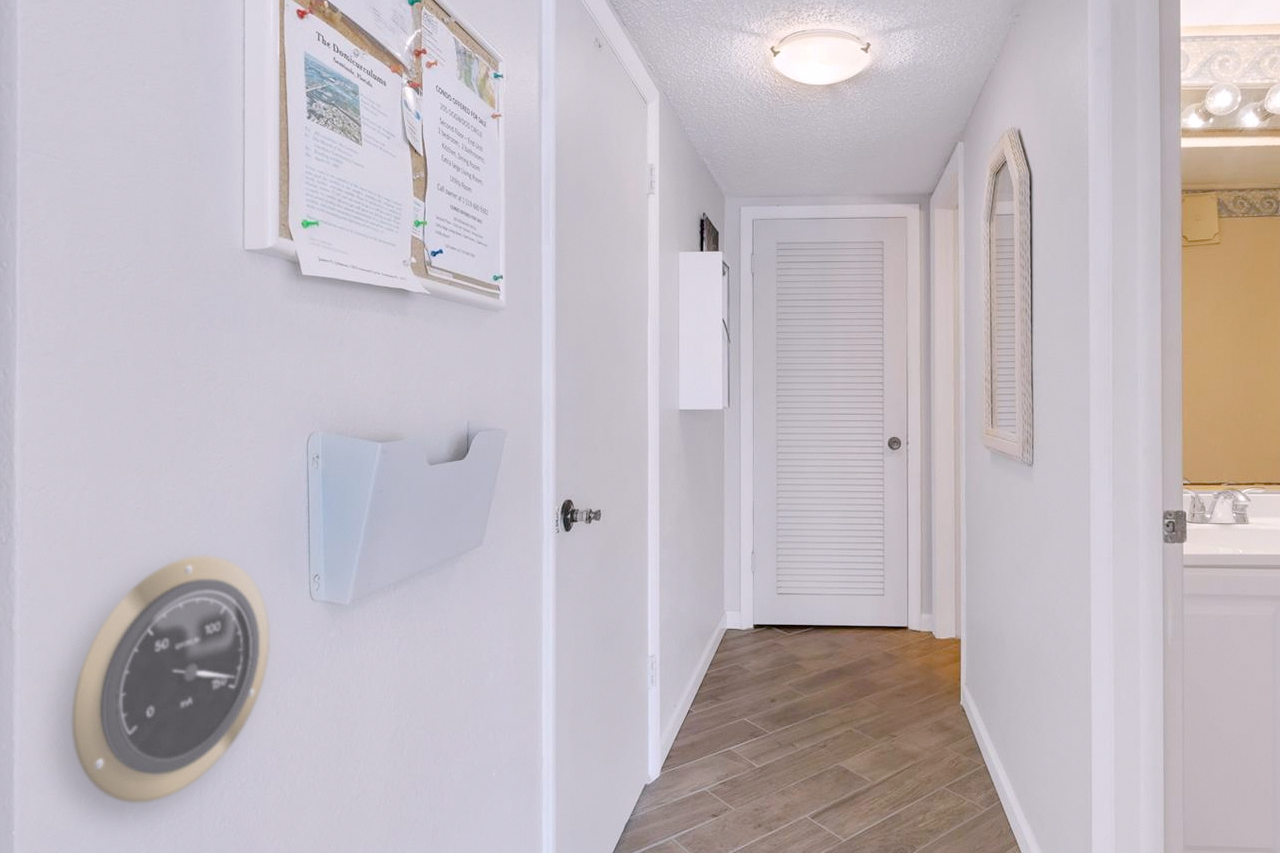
145 mA
